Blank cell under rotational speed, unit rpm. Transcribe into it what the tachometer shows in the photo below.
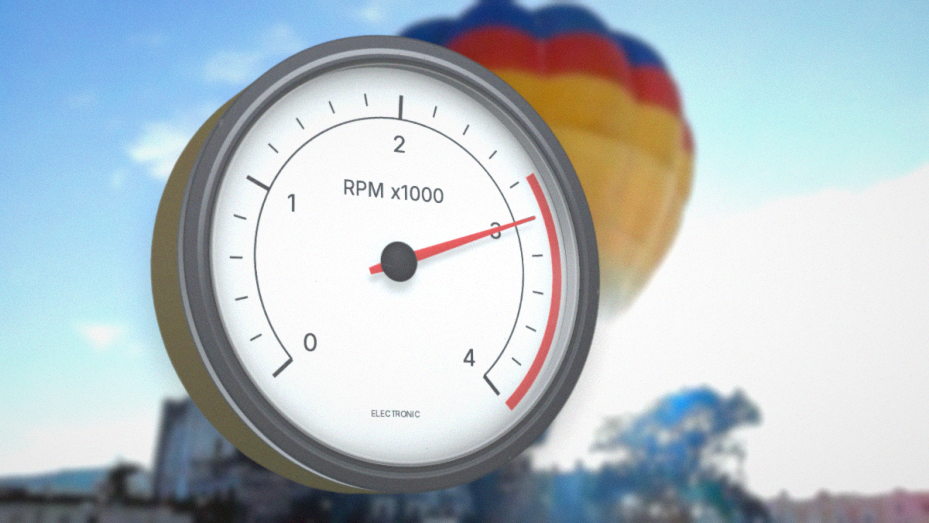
3000 rpm
